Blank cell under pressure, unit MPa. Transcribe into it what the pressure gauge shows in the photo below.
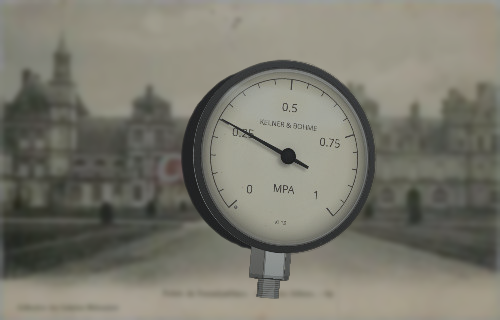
0.25 MPa
